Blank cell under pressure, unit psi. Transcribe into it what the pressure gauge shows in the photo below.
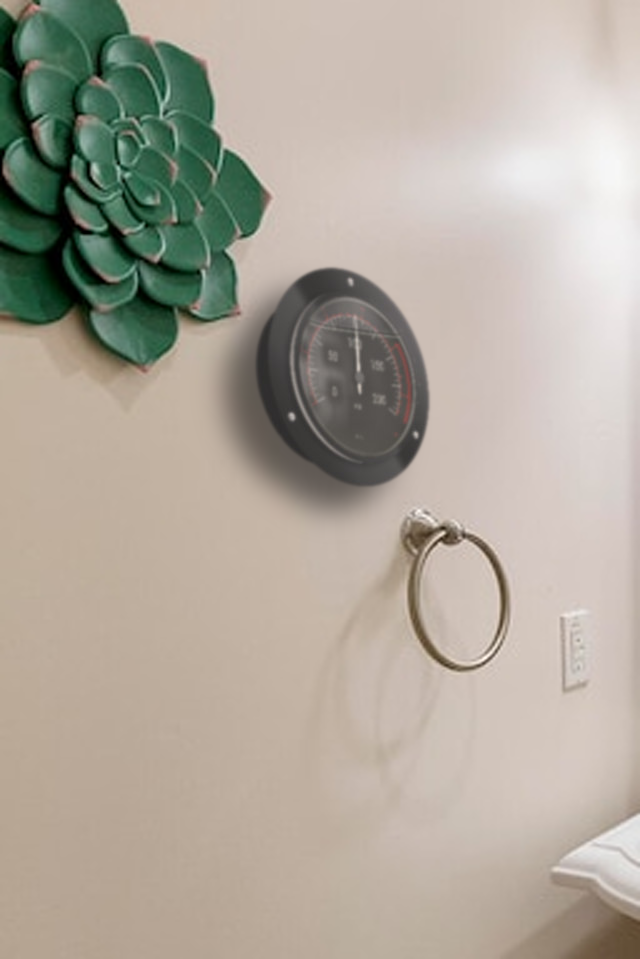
100 psi
